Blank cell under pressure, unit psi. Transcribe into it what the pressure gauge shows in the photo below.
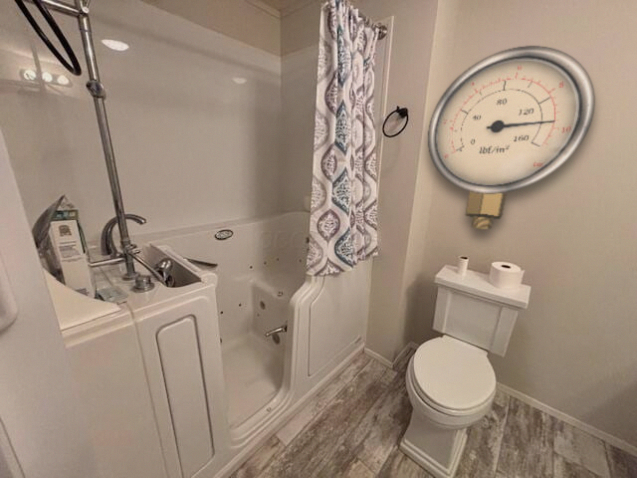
140 psi
